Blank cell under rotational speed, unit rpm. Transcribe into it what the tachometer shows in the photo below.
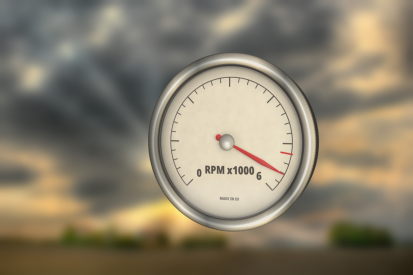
5600 rpm
